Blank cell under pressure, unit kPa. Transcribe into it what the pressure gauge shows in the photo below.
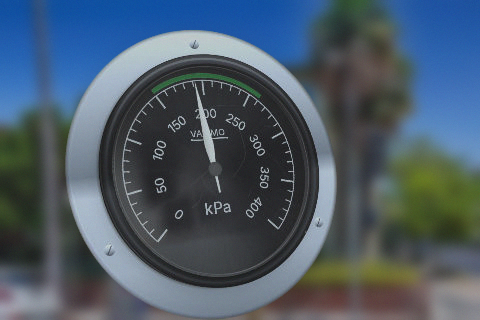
190 kPa
